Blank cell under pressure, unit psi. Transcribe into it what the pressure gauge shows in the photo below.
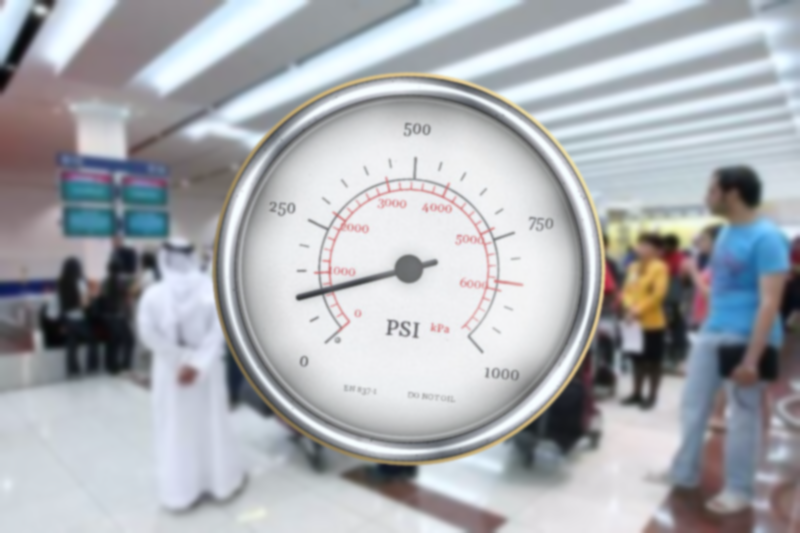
100 psi
